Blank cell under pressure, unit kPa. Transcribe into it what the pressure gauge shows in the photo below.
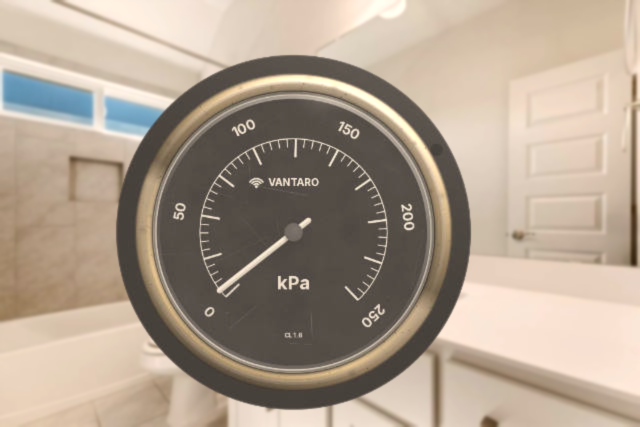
5 kPa
